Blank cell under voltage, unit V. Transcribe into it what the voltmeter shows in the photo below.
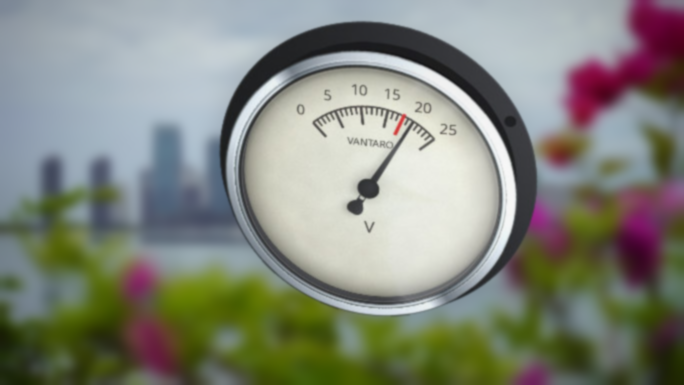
20 V
